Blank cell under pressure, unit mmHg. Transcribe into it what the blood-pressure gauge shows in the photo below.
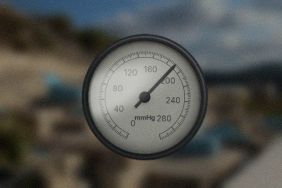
190 mmHg
